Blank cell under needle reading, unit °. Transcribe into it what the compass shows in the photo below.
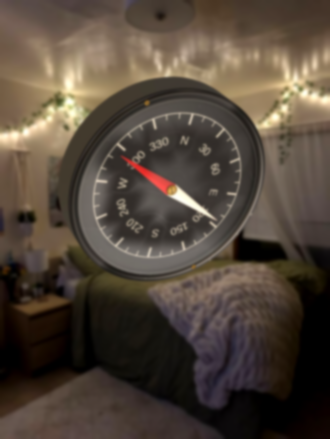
295 °
